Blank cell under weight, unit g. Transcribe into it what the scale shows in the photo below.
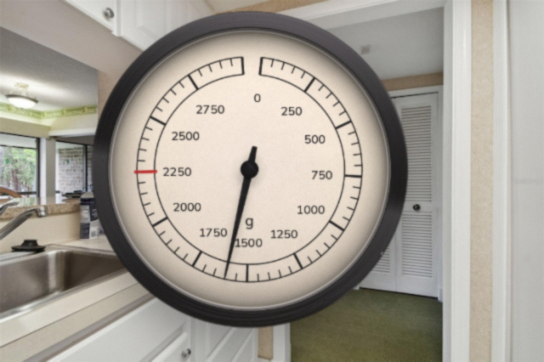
1600 g
